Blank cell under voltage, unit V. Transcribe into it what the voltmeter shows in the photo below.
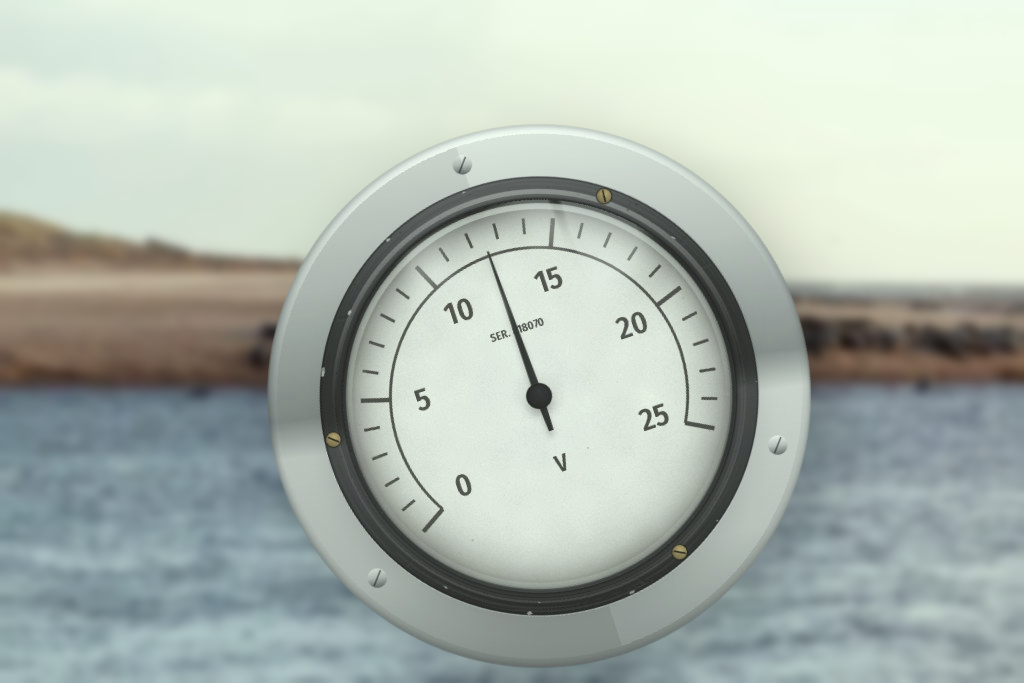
12.5 V
